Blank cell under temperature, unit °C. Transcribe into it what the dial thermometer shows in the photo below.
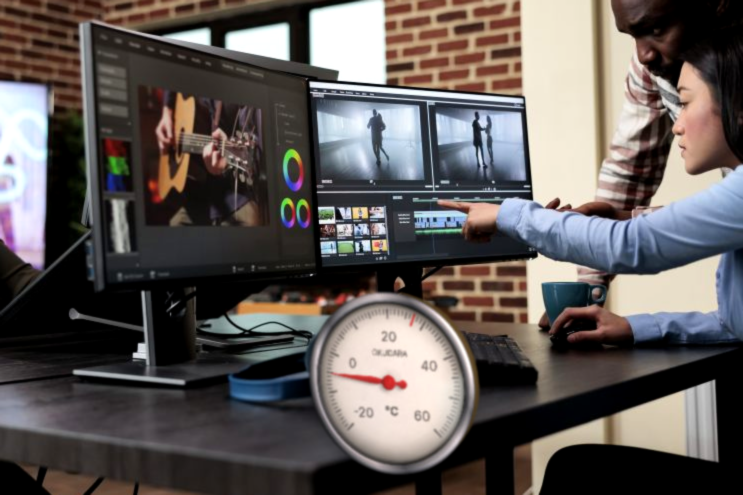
-5 °C
